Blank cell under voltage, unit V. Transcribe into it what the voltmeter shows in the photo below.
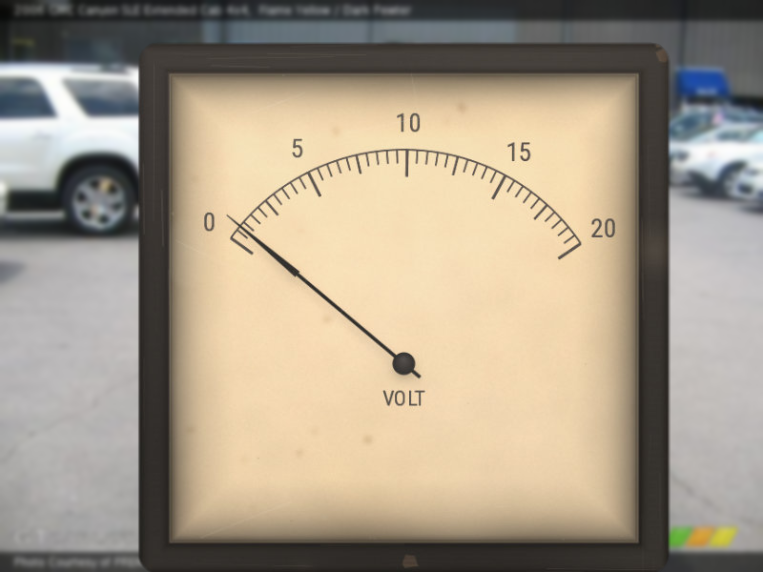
0.75 V
